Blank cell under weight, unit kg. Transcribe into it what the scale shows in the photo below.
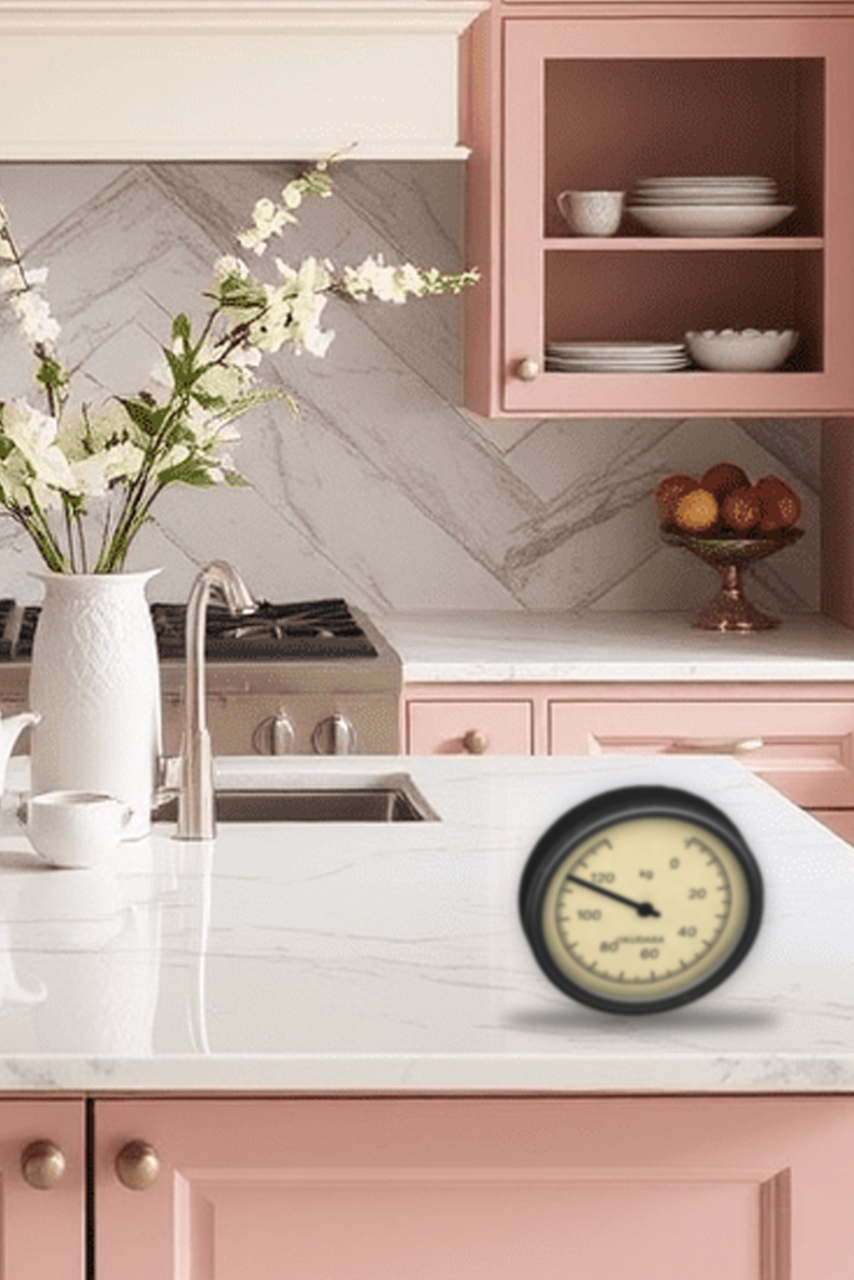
115 kg
